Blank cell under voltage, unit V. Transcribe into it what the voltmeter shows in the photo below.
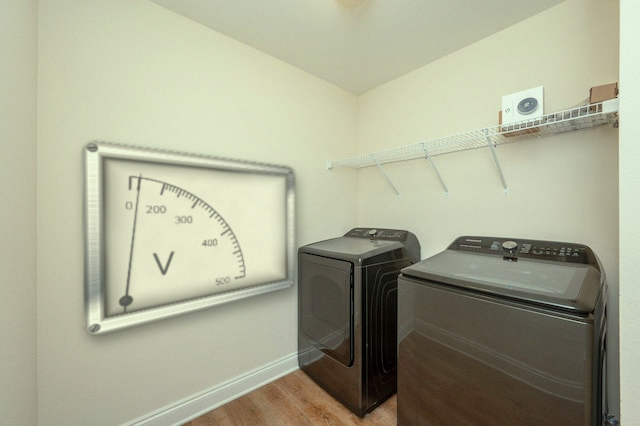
100 V
